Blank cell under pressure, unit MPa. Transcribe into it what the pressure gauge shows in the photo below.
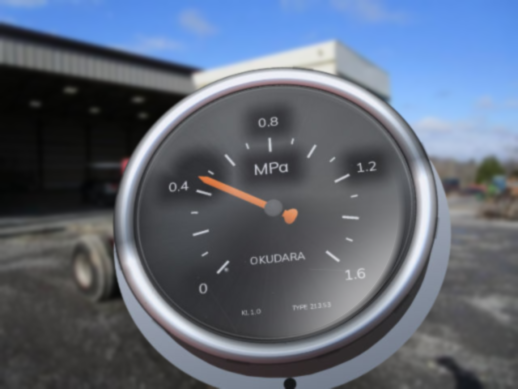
0.45 MPa
